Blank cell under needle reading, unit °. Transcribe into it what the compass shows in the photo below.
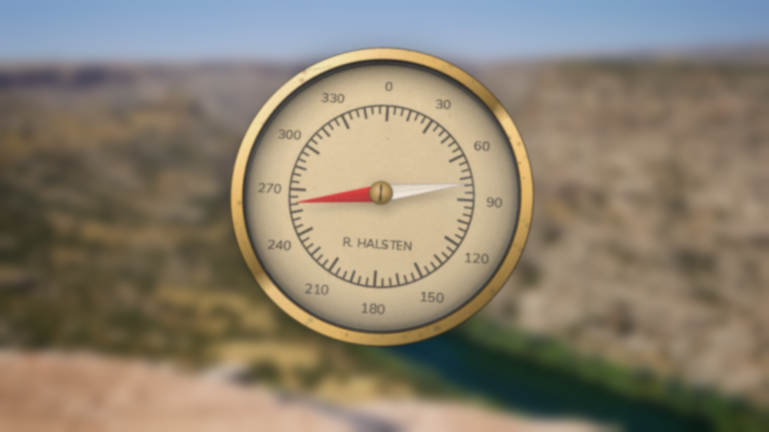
260 °
